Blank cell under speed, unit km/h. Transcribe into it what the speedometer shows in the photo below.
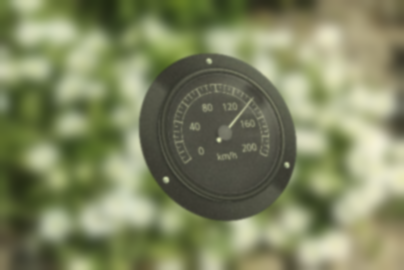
140 km/h
